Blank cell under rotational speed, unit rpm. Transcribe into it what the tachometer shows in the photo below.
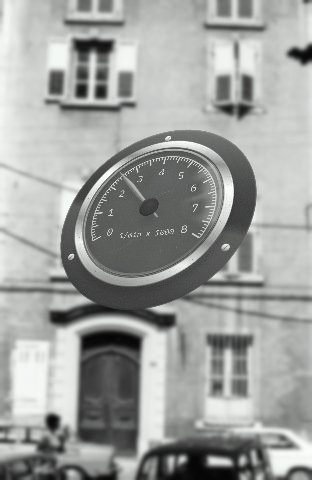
2500 rpm
